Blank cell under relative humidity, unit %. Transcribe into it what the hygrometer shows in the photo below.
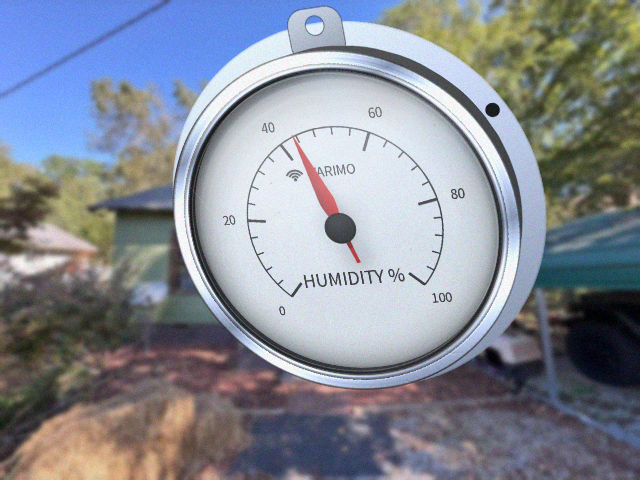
44 %
